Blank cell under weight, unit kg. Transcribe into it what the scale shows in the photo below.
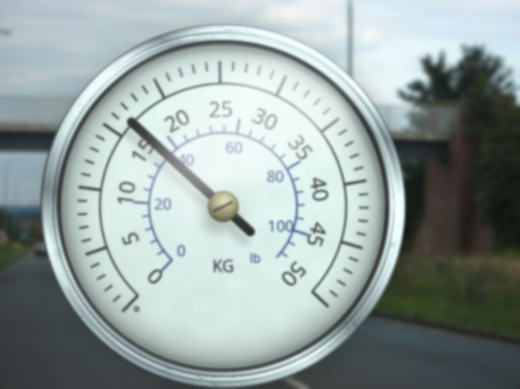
16.5 kg
